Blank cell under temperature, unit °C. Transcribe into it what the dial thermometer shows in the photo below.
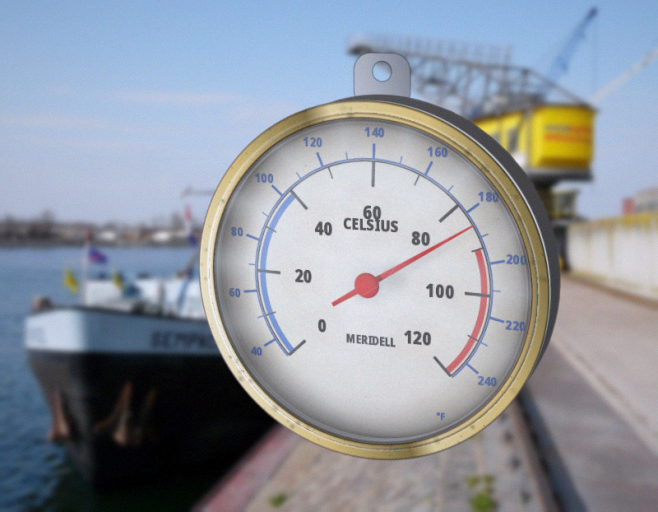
85 °C
